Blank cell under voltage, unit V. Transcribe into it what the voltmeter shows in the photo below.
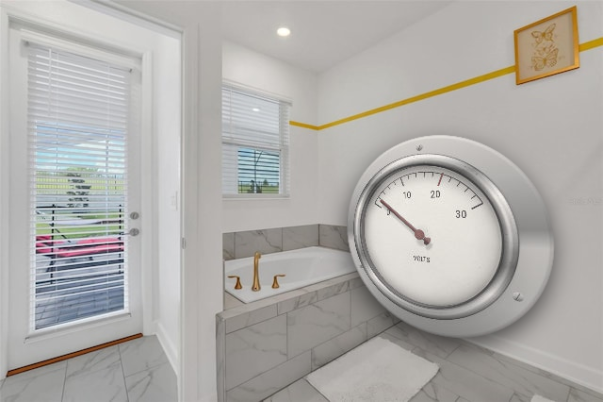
2 V
